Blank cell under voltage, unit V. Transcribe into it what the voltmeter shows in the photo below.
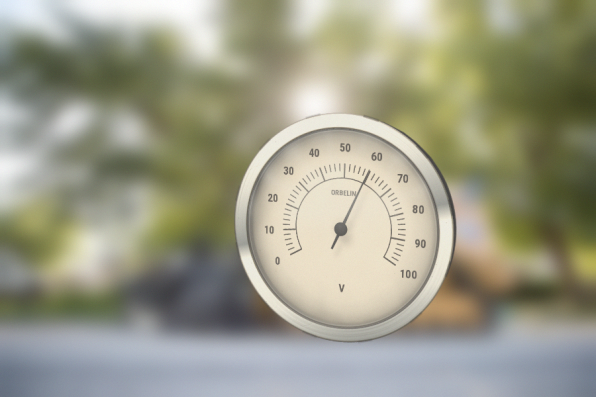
60 V
